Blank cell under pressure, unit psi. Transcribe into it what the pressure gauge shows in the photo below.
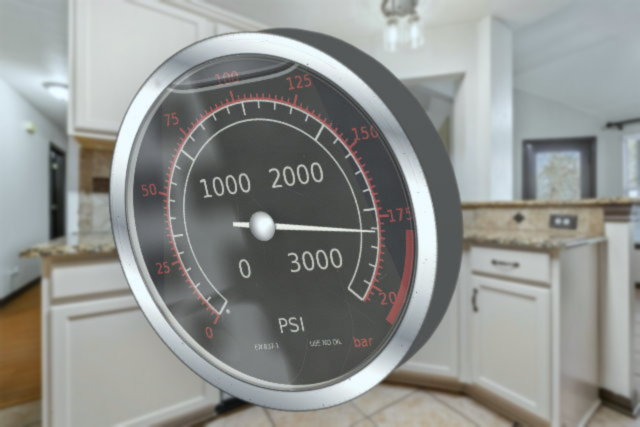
2600 psi
